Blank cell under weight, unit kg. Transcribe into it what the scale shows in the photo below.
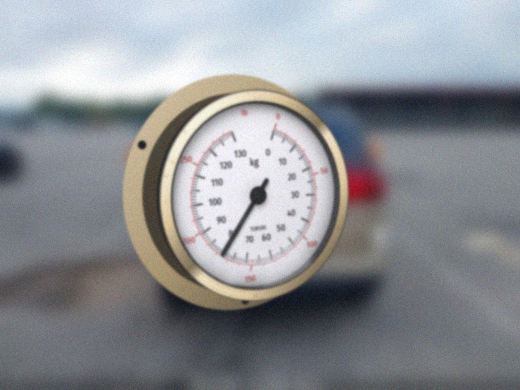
80 kg
